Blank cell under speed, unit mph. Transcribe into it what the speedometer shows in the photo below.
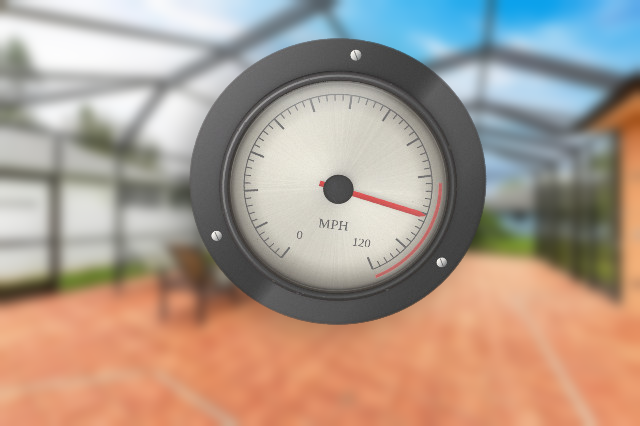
100 mph
